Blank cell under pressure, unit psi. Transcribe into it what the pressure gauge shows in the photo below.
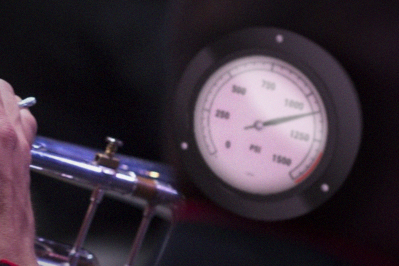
1100 psi
